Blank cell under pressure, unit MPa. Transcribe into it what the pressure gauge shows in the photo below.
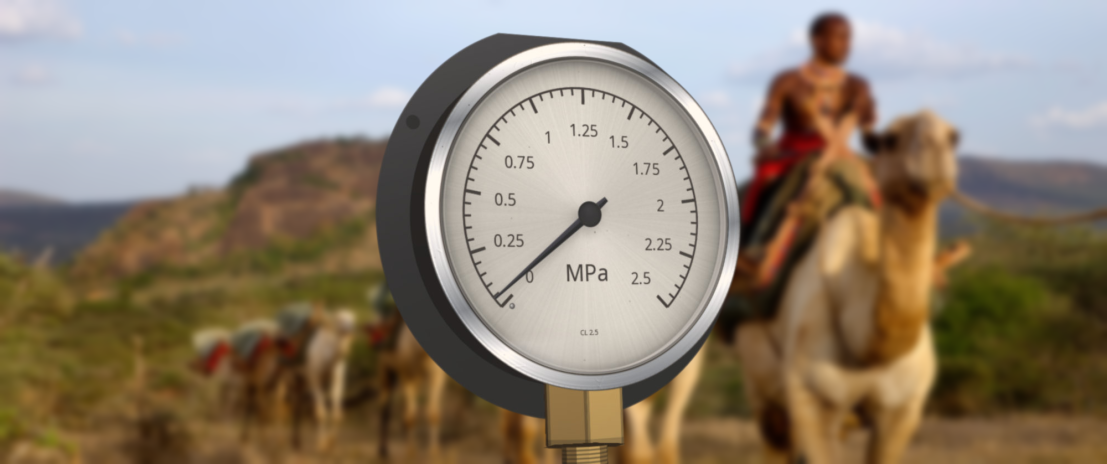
0.05 MPa
